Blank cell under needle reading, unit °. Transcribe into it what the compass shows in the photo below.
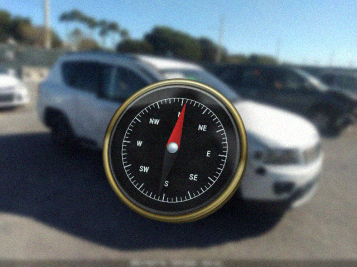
5 °
